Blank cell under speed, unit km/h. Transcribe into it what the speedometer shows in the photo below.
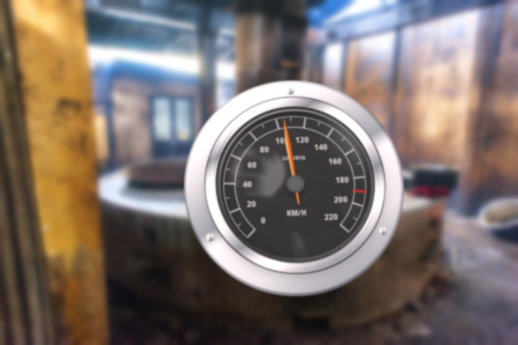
105 km/h
